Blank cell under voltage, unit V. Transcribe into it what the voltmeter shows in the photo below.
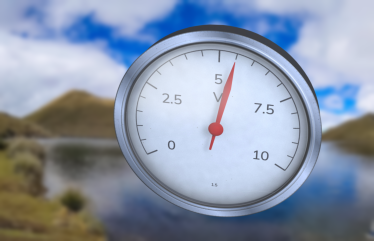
5.5 V
